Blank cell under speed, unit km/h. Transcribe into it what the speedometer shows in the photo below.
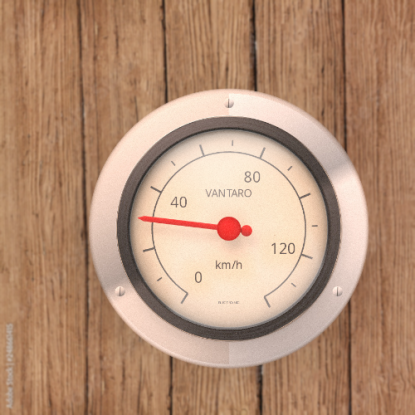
30 km/h
